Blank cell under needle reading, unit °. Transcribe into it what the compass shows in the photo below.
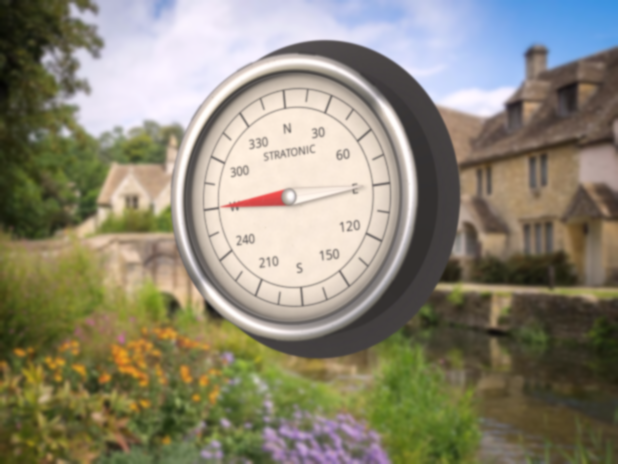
270 °
